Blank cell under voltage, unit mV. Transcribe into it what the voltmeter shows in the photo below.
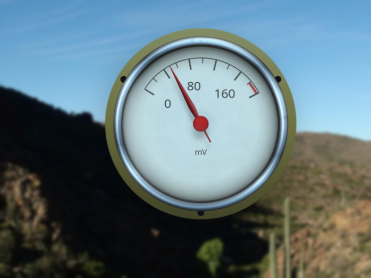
50 mV
